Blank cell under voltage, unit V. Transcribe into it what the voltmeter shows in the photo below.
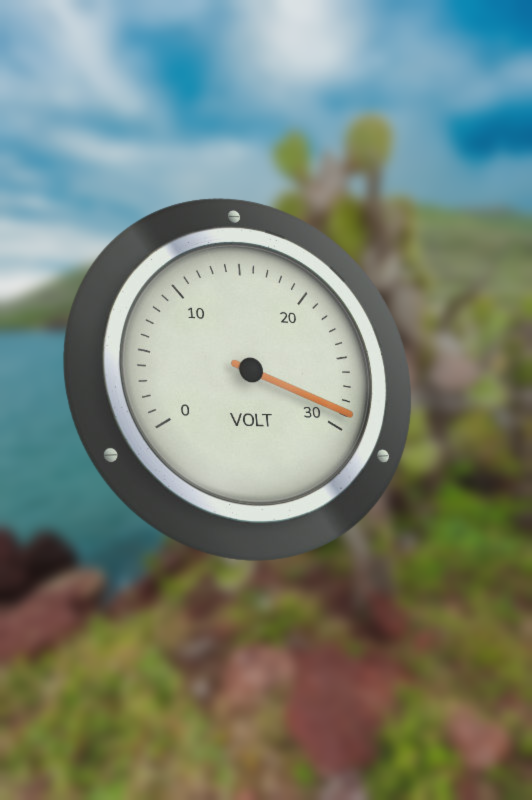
29 V
